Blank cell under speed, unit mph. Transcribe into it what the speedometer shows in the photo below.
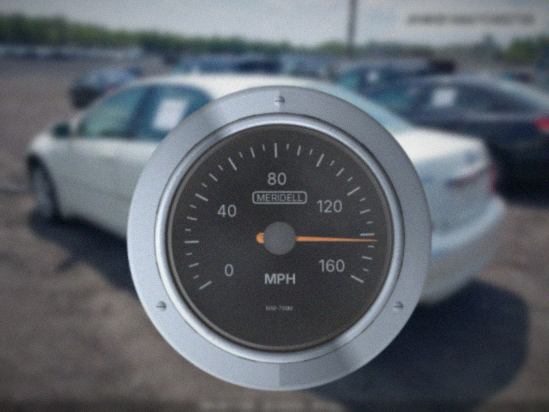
142.5 mph
